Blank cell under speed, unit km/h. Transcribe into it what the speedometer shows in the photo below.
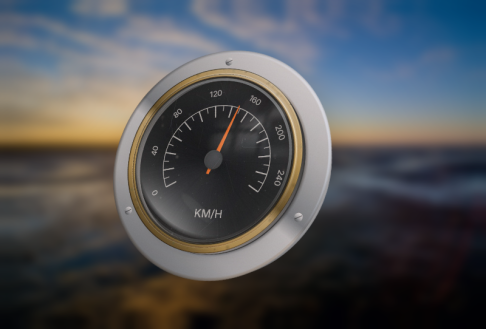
150 km/h
